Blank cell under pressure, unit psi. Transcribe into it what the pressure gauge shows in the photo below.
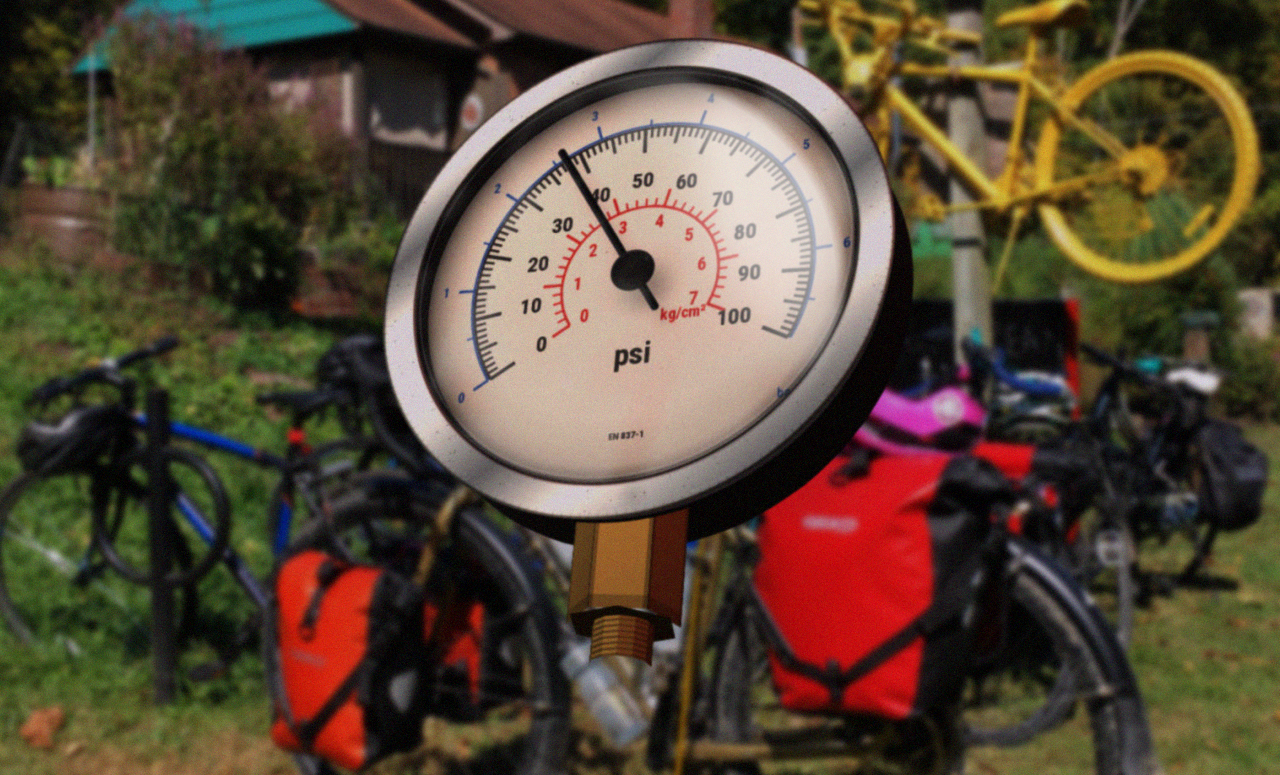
38 psi
